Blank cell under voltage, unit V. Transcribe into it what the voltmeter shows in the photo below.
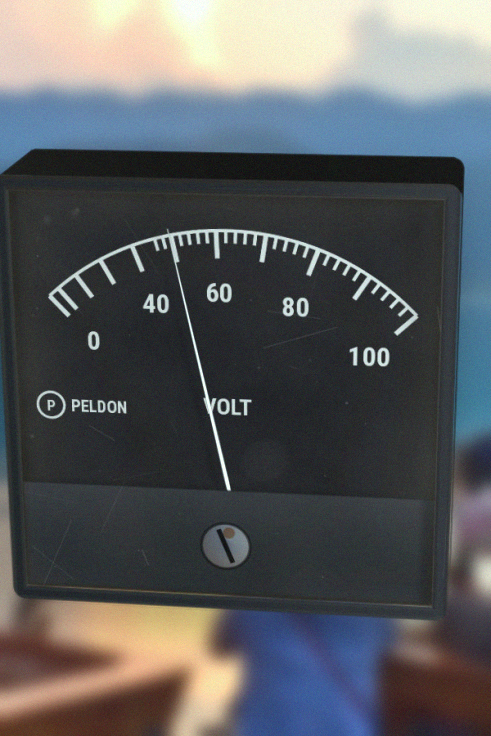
50 V
